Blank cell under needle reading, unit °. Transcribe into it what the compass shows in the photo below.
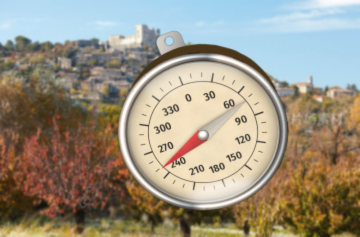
250 °
